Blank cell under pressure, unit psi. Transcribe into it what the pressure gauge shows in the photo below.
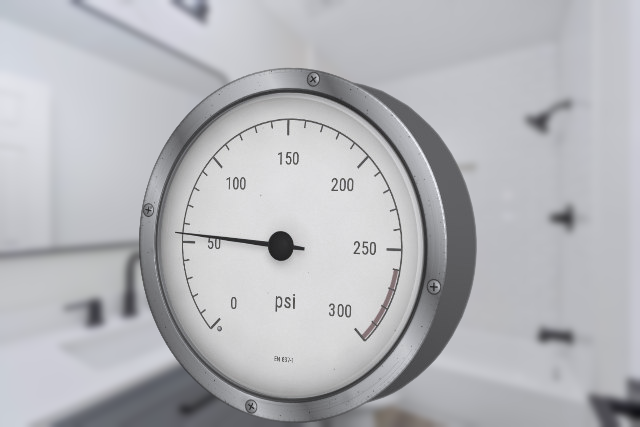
55 psi
